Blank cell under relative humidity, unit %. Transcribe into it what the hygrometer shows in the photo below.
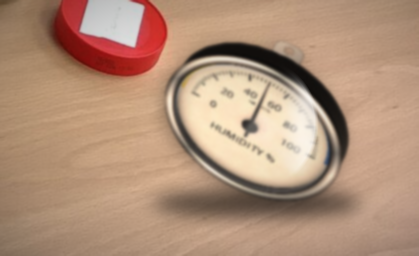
50 %
